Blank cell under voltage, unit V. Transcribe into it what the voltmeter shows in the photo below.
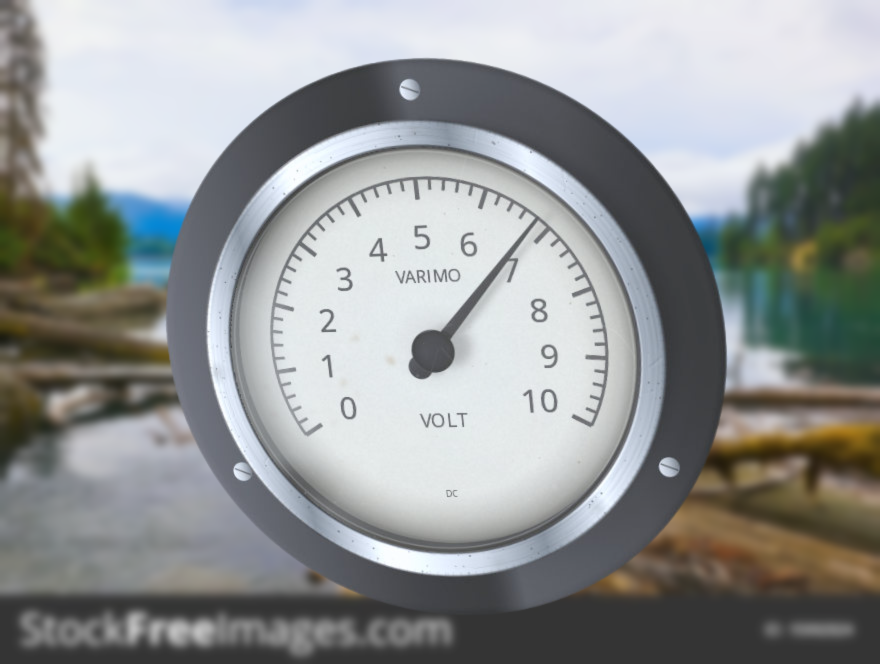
6.8 V
